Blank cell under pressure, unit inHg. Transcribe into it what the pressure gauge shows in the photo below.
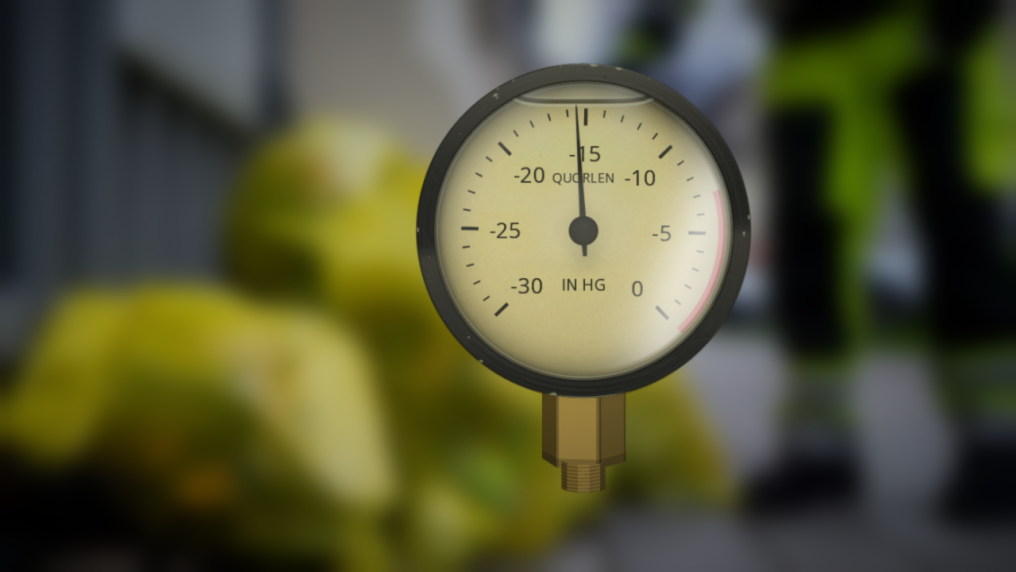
-15.5 inHg
